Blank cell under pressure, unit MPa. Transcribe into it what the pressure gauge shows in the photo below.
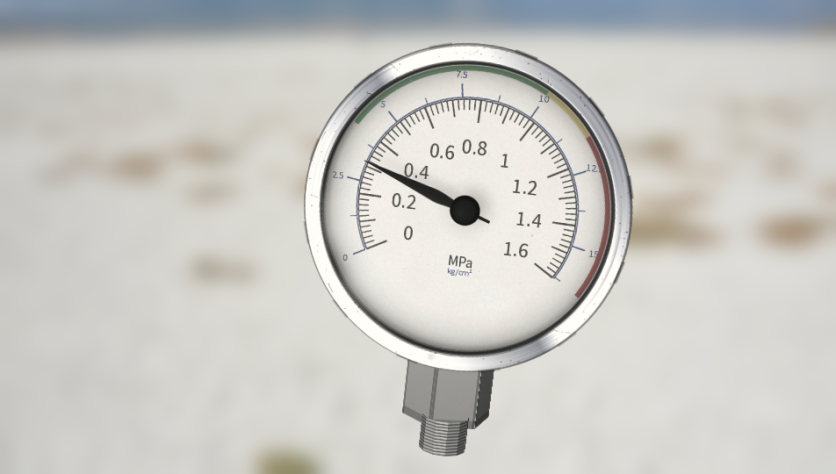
0.32 MPa
